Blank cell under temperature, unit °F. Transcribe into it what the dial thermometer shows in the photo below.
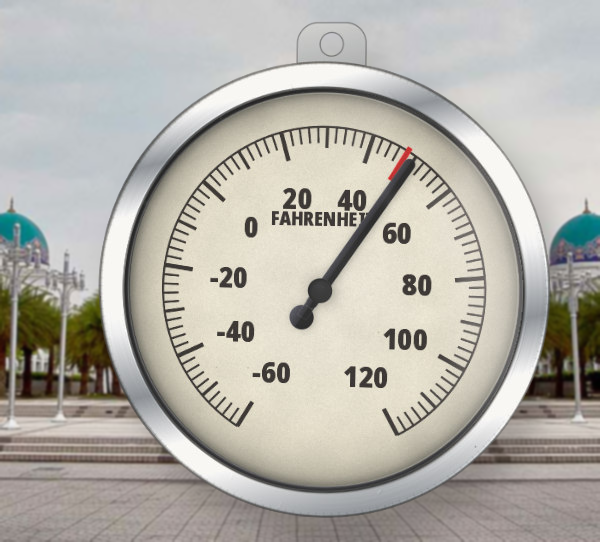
50 °F
